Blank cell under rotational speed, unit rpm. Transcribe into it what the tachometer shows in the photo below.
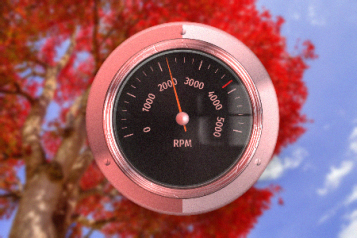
2200 rpm
